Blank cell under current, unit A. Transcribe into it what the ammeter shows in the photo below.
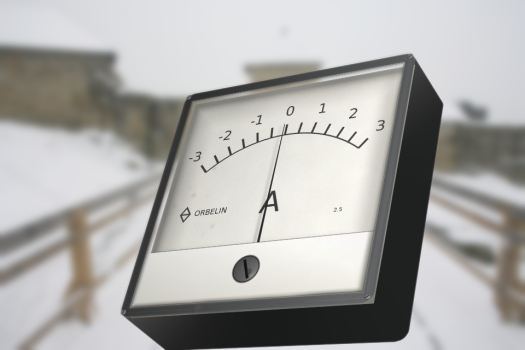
0 A
